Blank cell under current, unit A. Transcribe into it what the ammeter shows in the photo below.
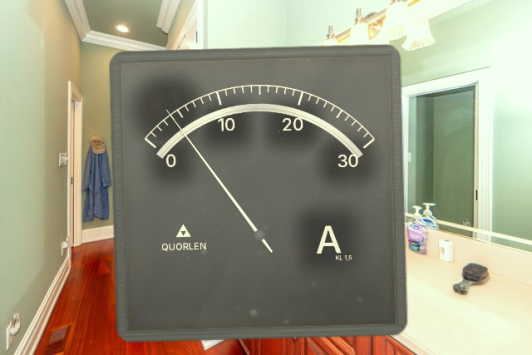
4 A
